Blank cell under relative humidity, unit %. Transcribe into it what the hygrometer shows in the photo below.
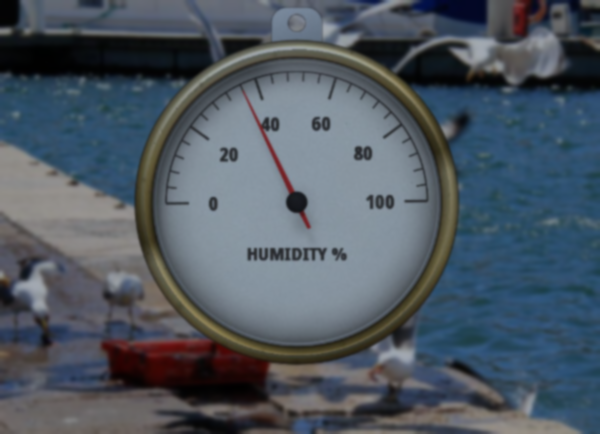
36 %
